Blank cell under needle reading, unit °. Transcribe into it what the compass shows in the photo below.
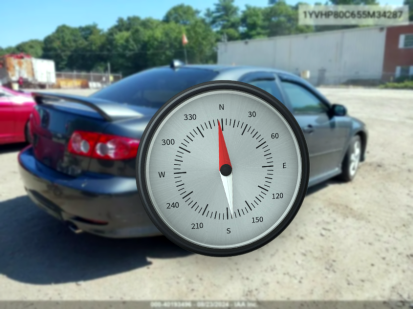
355 °
